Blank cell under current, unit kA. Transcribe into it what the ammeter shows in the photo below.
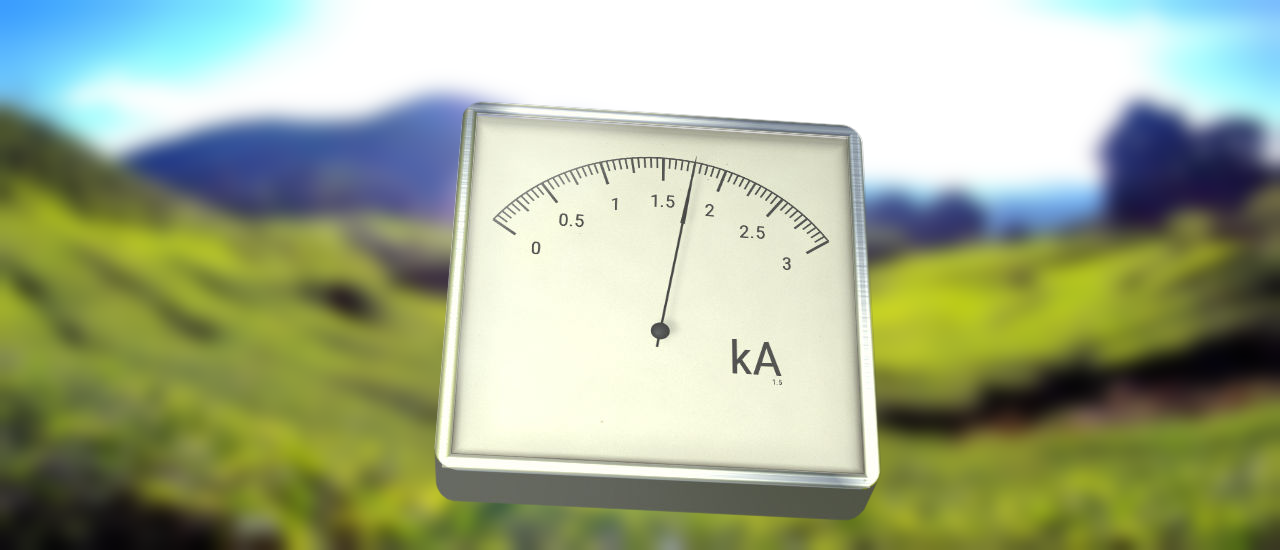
1.75 kA
